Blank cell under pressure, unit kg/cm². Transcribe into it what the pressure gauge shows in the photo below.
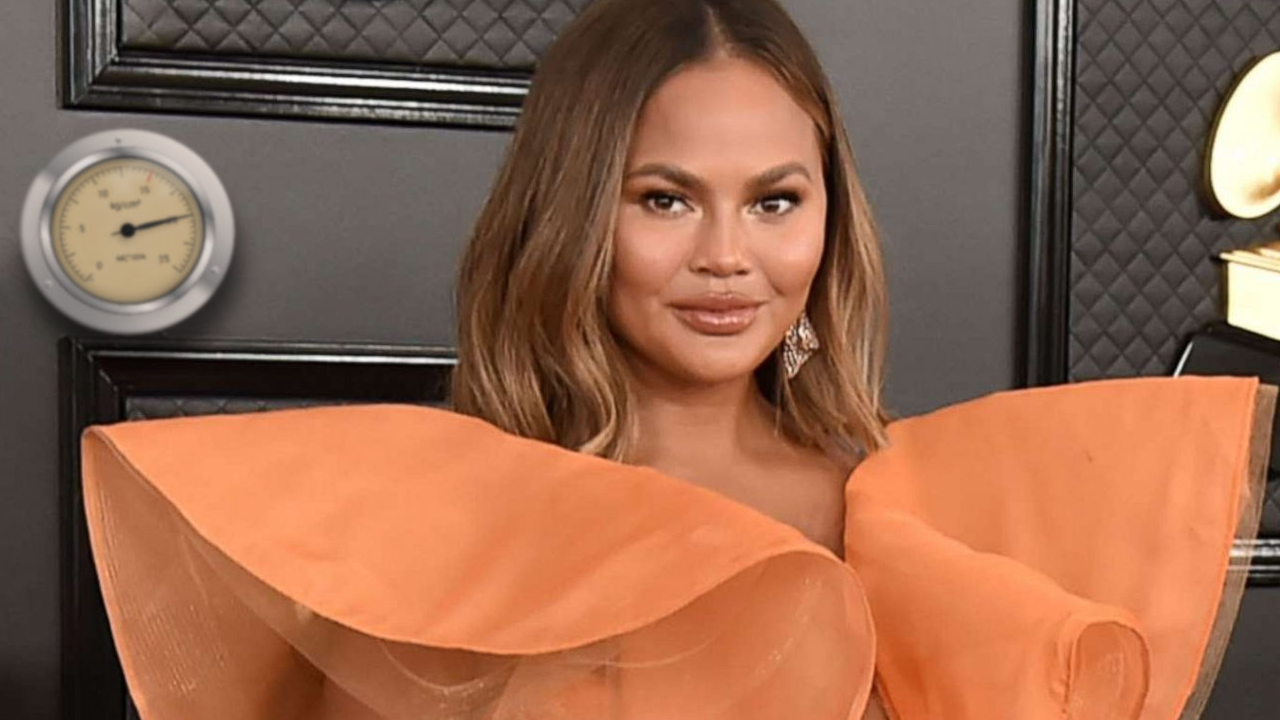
20 kg/cm²
